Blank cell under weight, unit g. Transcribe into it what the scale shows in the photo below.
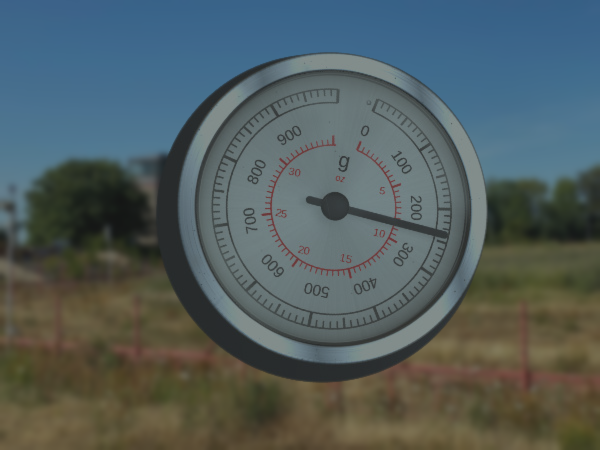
240 g
